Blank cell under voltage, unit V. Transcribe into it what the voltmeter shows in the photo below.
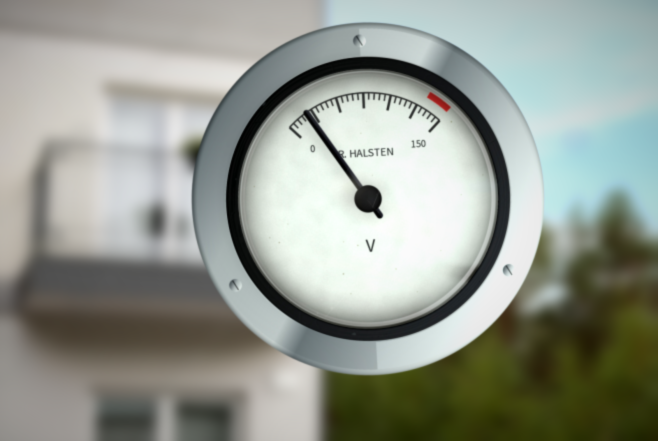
20 V
